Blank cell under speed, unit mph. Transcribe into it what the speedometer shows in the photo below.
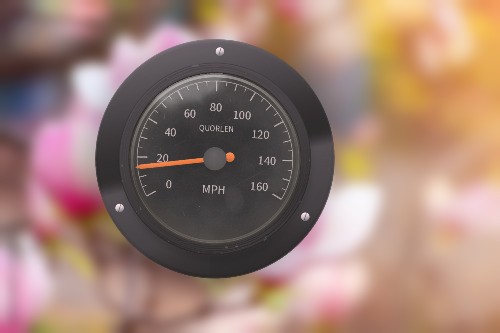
15 mph
